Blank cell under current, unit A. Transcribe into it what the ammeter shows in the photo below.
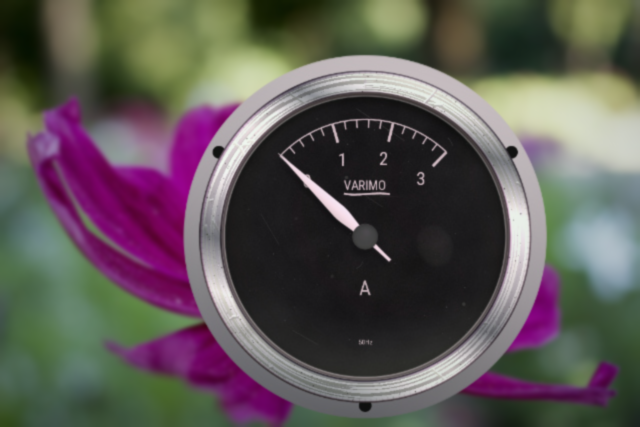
0 A
